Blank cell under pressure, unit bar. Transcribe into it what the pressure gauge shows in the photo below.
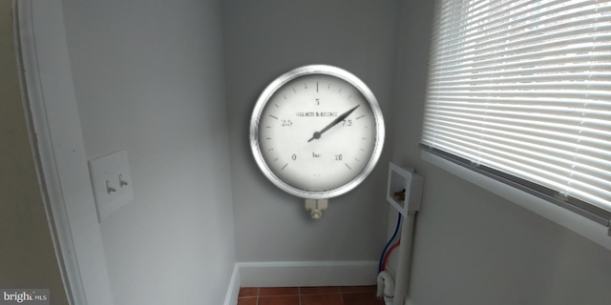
7 bar
